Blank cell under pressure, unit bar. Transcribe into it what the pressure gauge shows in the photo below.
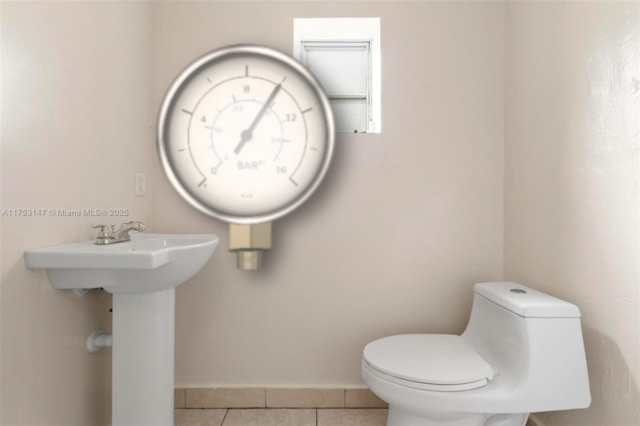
10 bar
